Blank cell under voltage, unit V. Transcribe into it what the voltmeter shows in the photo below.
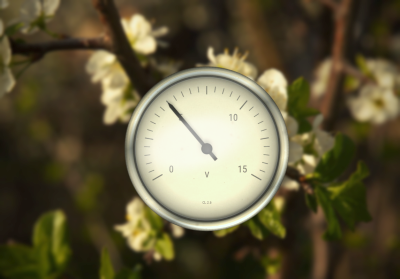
5 V
